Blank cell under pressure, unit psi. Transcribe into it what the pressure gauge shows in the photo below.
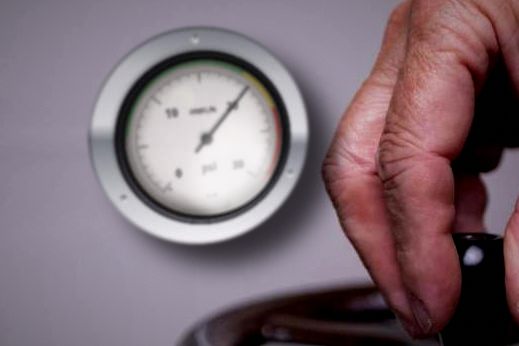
20 psi
